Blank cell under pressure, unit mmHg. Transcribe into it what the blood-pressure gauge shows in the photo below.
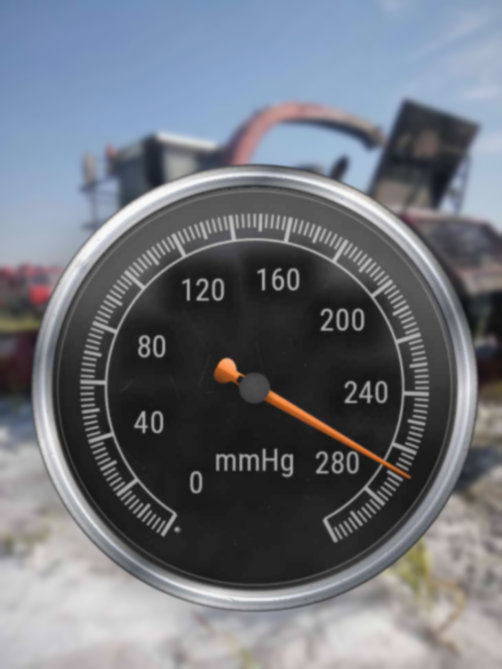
268 mmHg
